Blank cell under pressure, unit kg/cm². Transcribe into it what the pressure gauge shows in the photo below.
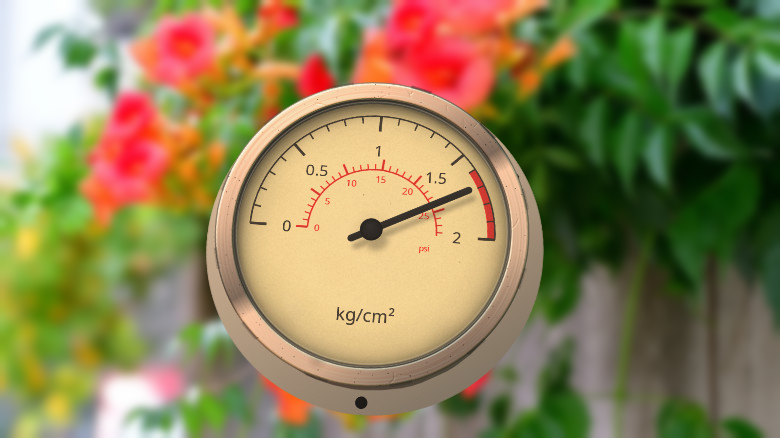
1.7 kg/cm²
